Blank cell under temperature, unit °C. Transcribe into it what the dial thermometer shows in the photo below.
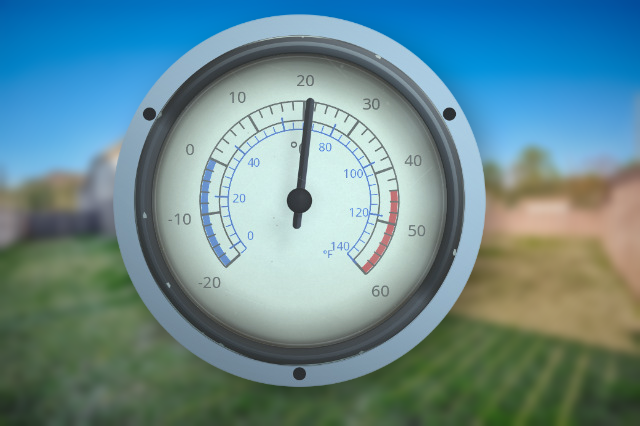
21 °C
